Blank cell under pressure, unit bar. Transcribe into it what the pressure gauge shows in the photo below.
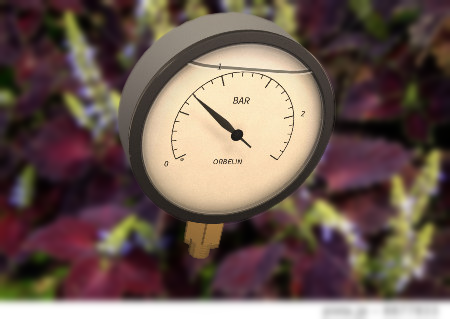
0.7 bar
